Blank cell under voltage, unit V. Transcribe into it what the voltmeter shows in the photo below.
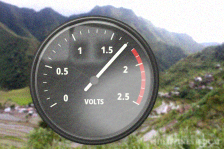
1.7 V
